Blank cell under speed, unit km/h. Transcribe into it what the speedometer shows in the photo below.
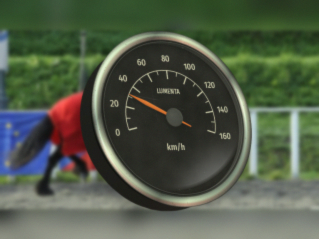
30 km/h
